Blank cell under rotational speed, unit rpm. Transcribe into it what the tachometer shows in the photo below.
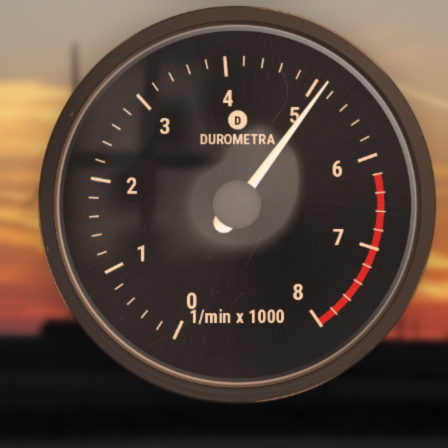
5100 rpm
